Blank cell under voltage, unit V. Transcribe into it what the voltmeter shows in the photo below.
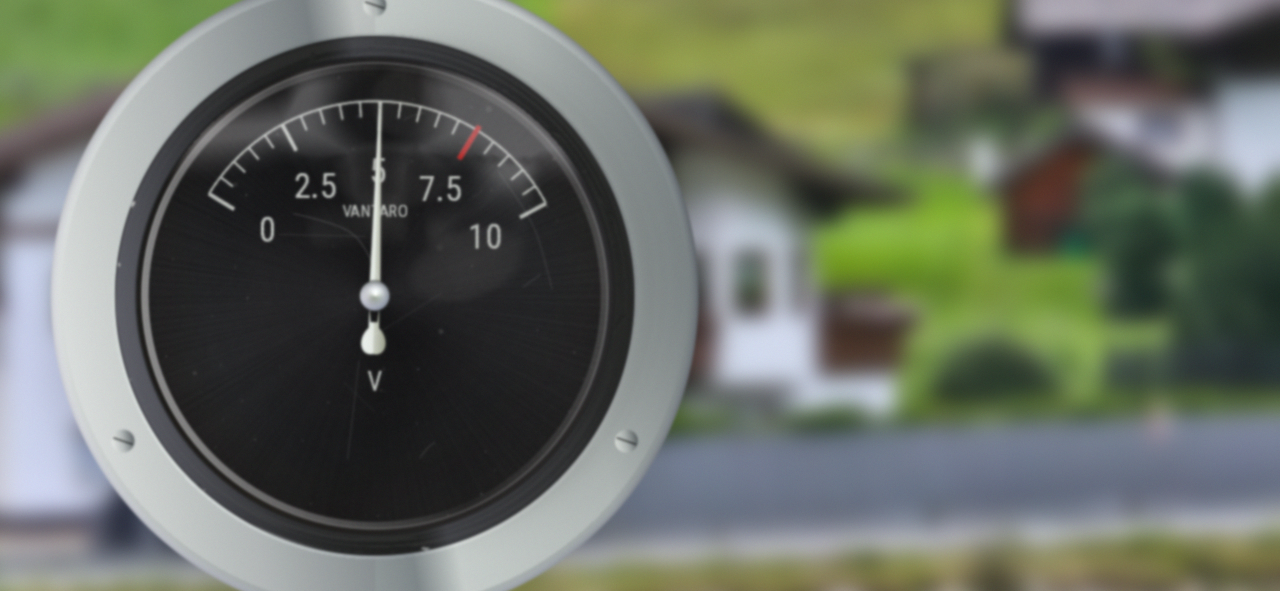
5 V
